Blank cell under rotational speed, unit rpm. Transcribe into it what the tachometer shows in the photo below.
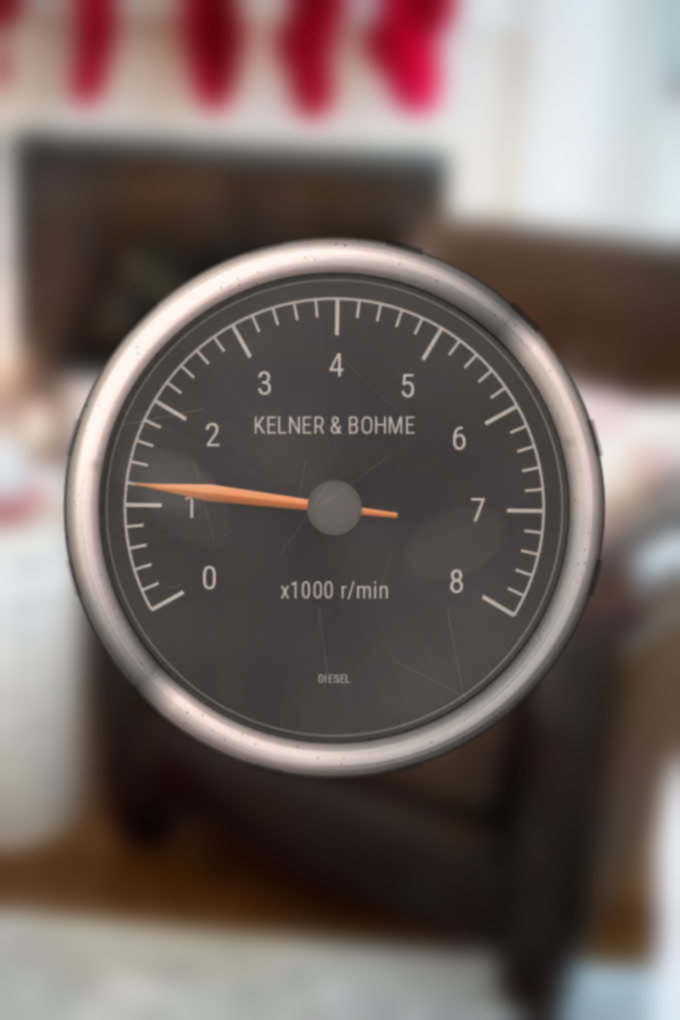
1200 rpm
